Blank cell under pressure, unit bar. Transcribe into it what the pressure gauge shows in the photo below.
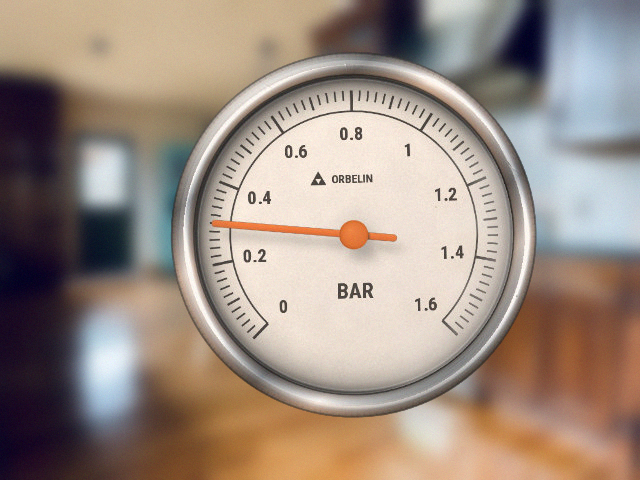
0.3 bar
